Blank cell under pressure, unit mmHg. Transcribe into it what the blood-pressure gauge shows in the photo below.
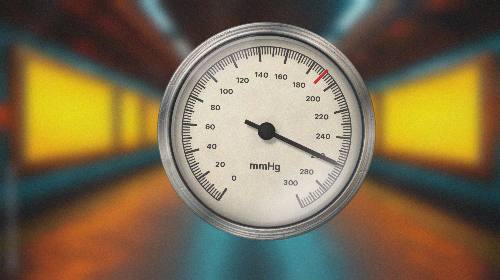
260 mmHg
